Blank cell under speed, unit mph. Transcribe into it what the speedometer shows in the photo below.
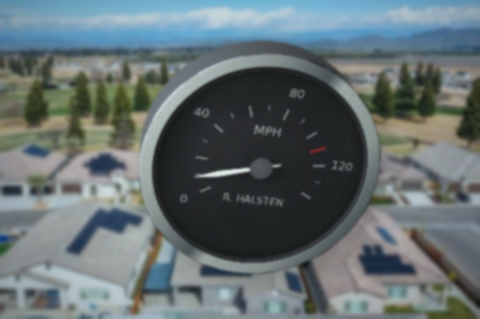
10 mph
